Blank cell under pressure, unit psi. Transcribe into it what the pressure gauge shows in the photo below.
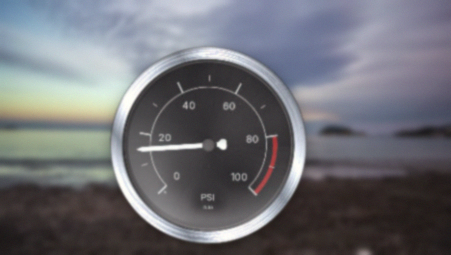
15 psi
